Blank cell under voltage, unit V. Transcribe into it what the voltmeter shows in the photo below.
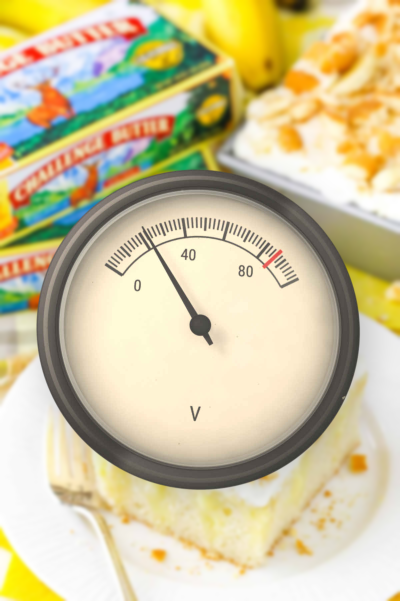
22 V
